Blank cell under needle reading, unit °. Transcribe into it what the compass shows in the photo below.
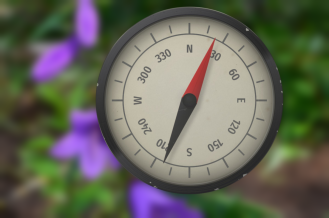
22.5 °
